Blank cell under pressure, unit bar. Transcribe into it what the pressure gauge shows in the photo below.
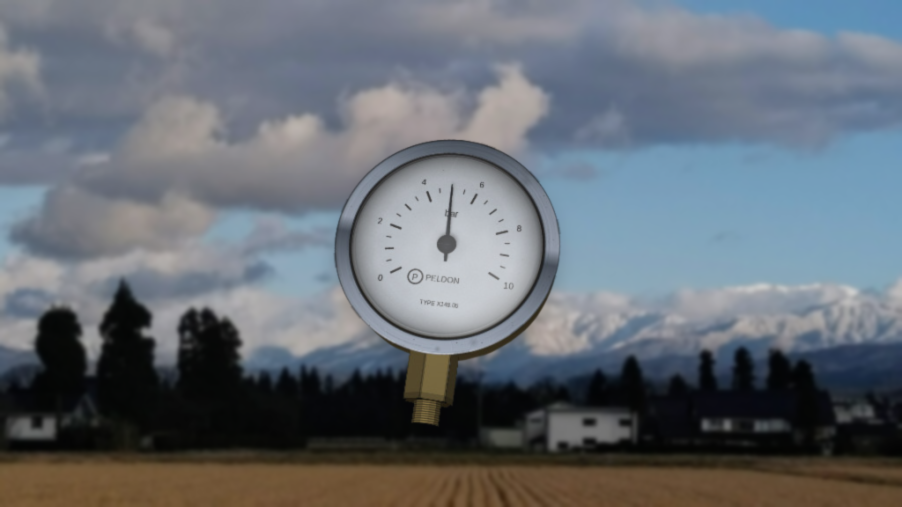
5 bar
